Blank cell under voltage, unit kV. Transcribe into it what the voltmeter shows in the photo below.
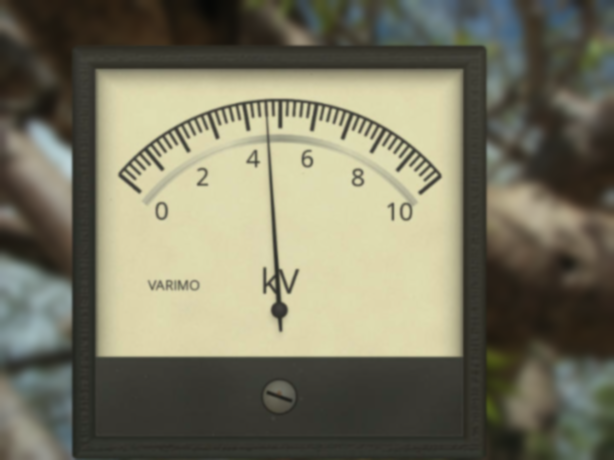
4.6 kV
